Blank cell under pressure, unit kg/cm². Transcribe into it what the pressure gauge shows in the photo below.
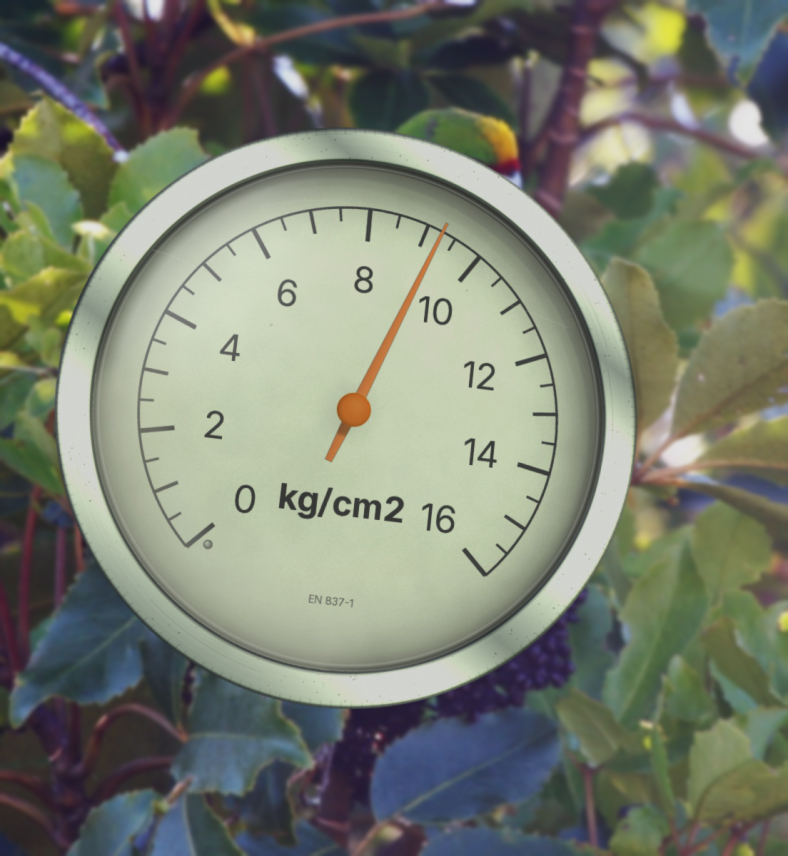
9.25 kg/cm²
